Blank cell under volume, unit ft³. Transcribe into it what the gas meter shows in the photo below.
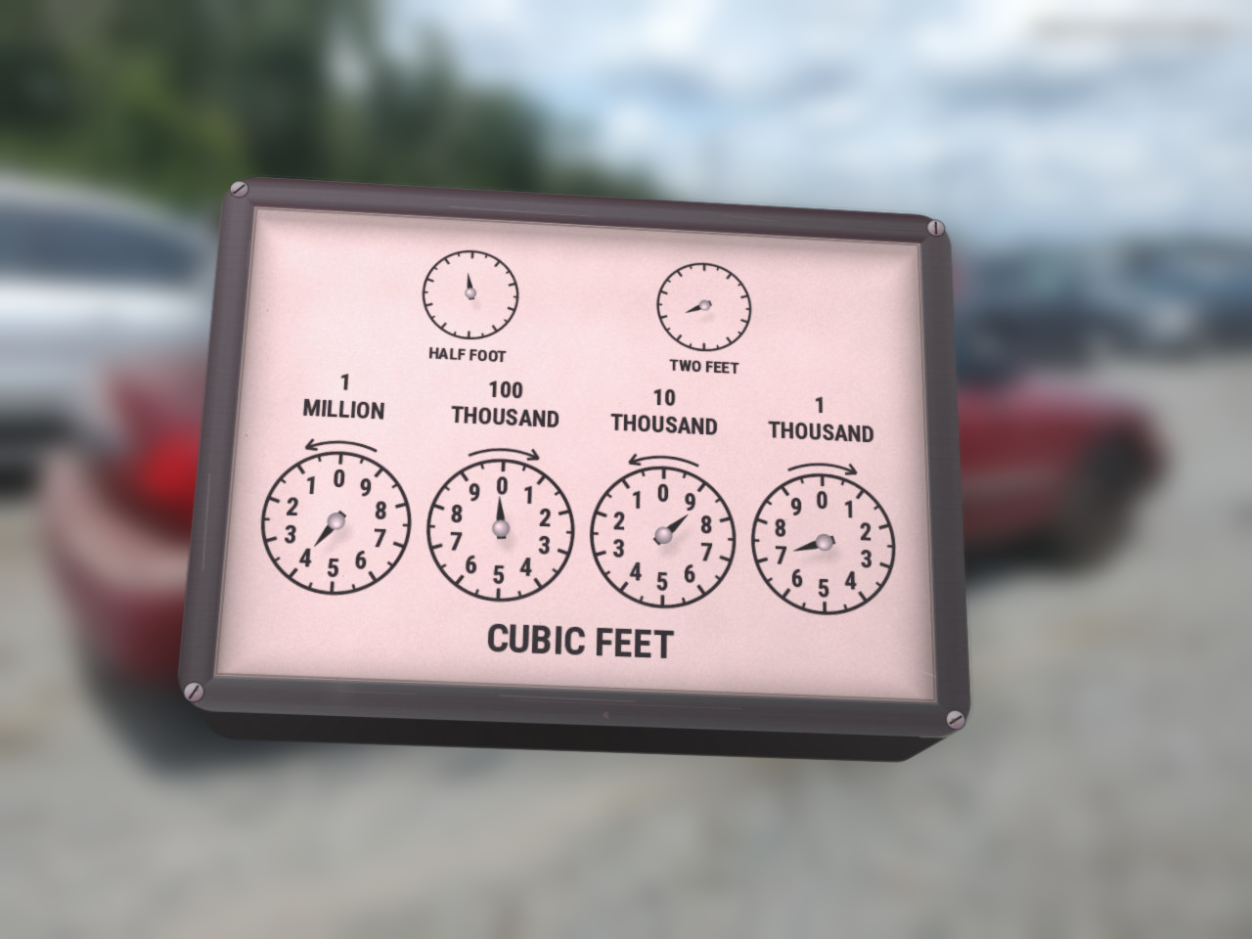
398700 ft³
